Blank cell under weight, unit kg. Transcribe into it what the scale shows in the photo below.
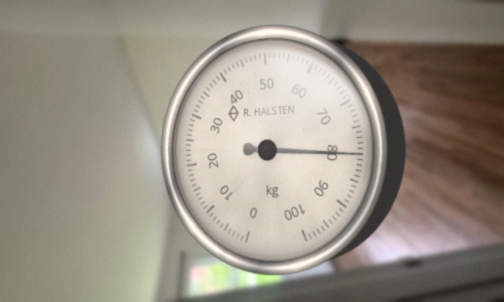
80 kg
